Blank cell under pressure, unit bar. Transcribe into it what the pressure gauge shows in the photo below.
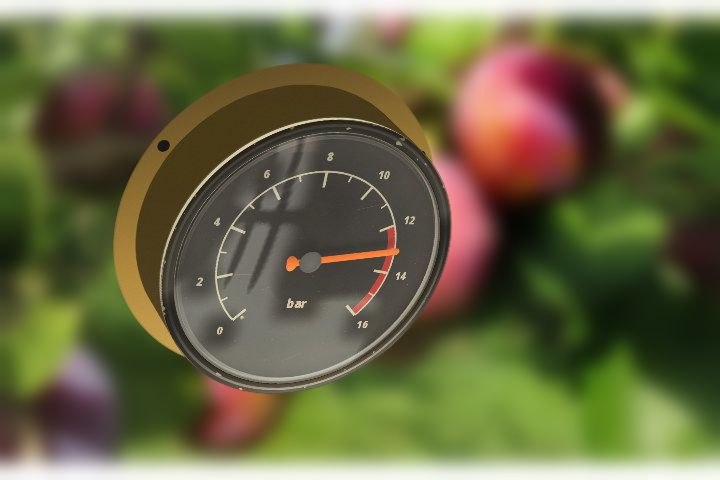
13 bar
